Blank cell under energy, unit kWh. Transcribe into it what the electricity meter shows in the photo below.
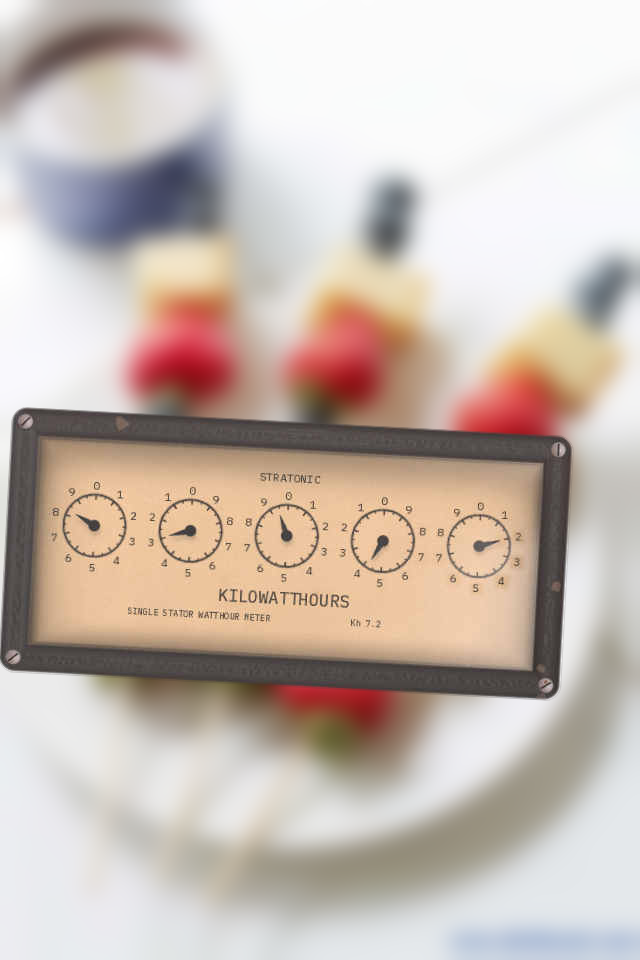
82942 kWh
